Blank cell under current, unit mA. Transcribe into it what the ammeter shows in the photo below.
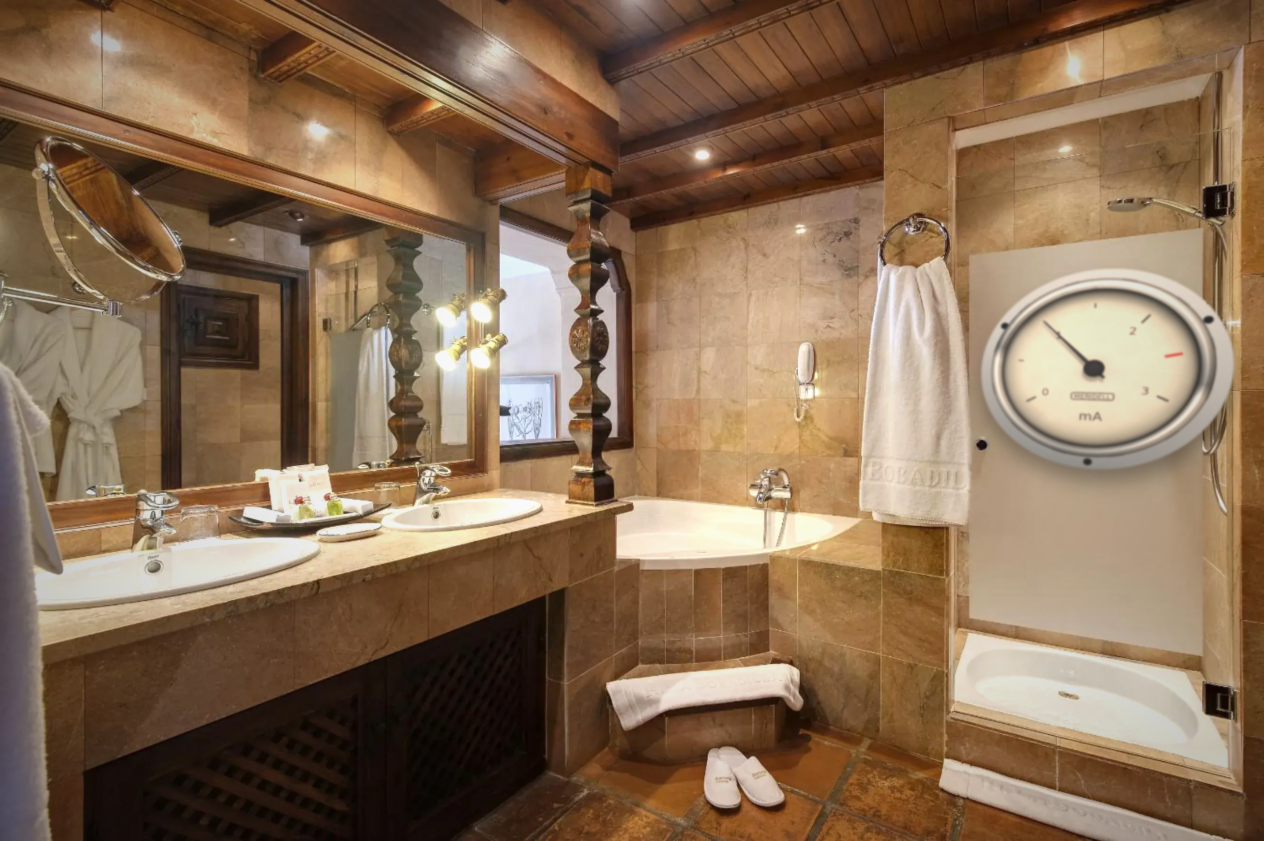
1 mA
